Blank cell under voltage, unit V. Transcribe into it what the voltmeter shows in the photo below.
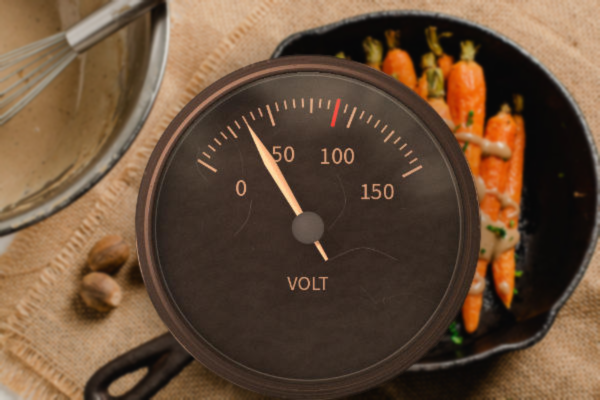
35 V
